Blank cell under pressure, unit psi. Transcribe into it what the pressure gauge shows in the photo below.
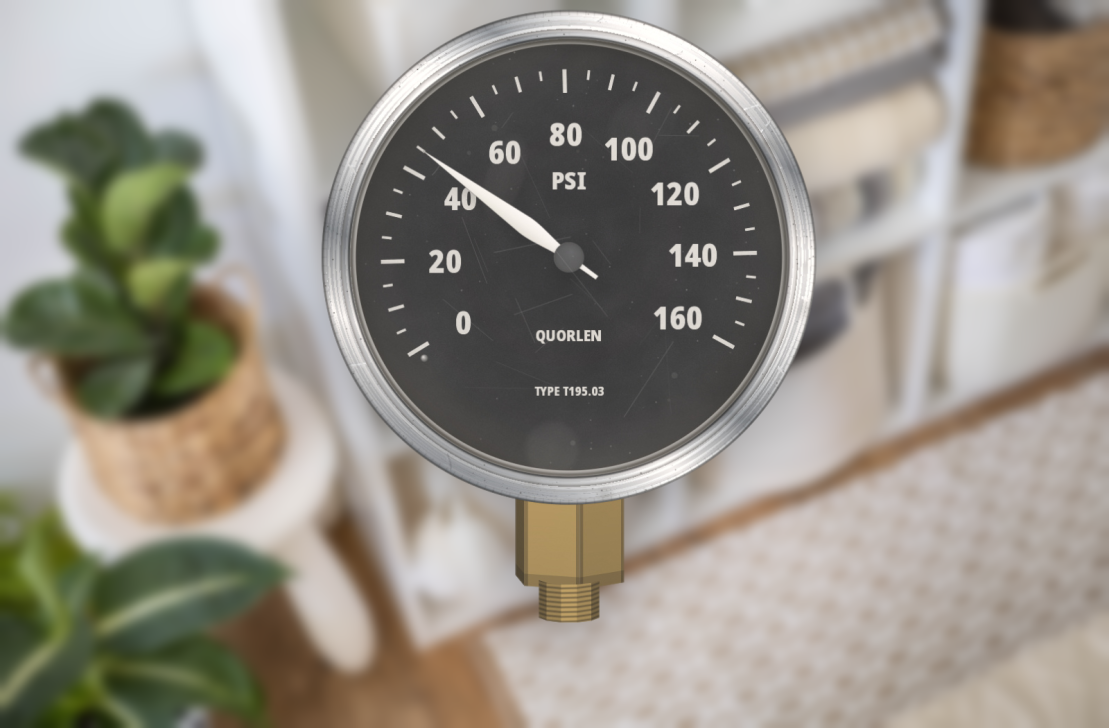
45 psi
